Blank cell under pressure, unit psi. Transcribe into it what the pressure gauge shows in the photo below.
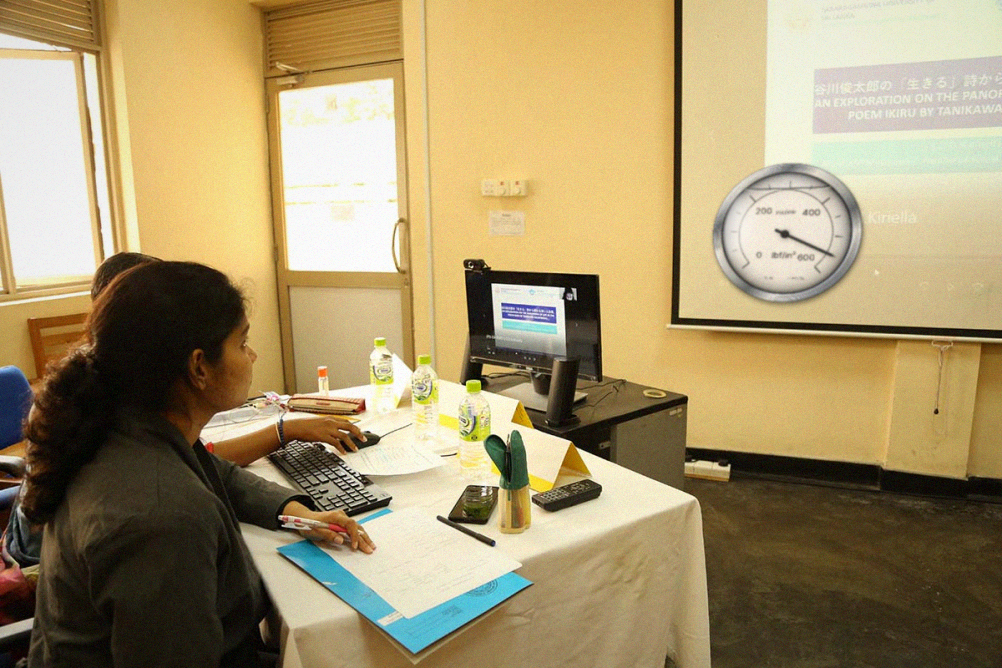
550 psi
